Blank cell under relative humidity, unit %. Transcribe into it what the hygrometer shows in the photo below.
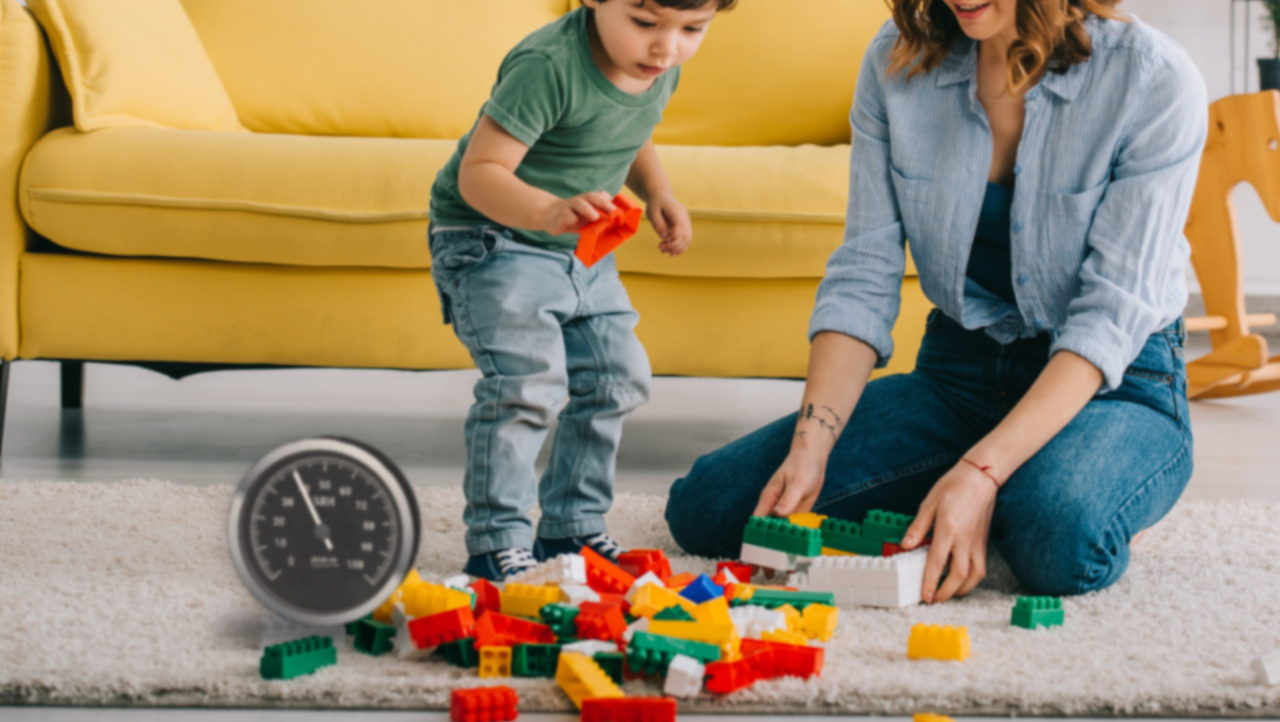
40 %
